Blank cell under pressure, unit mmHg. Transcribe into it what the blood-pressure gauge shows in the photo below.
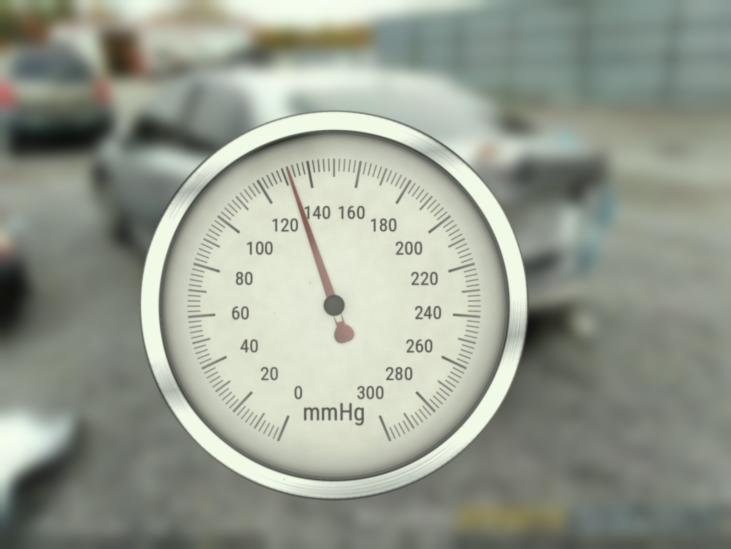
132 mmHg
